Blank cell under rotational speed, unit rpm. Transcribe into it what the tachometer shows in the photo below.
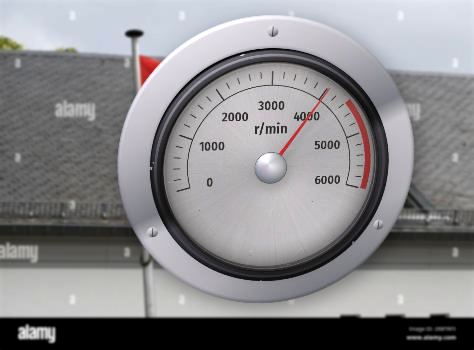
4000 rpm
